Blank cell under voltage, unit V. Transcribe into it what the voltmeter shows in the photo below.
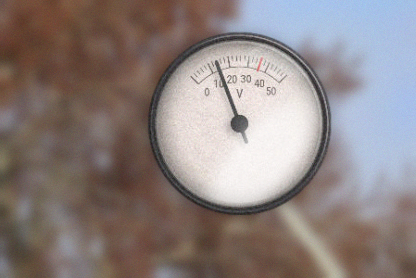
14 V
